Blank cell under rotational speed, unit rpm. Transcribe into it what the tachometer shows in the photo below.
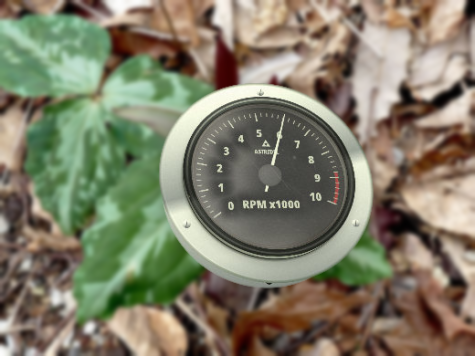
6000 rpm
